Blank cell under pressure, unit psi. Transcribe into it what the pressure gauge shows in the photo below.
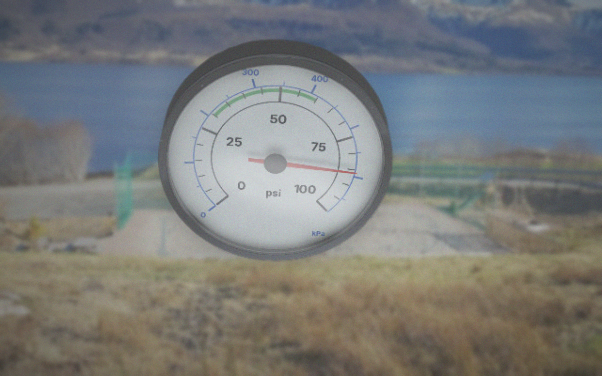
85 psi
